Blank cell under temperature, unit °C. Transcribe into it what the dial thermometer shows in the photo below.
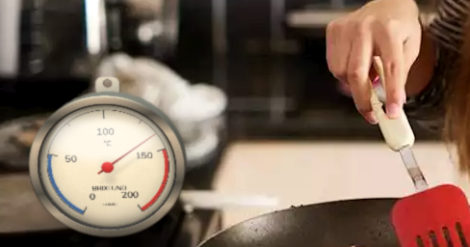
137.5 °C
